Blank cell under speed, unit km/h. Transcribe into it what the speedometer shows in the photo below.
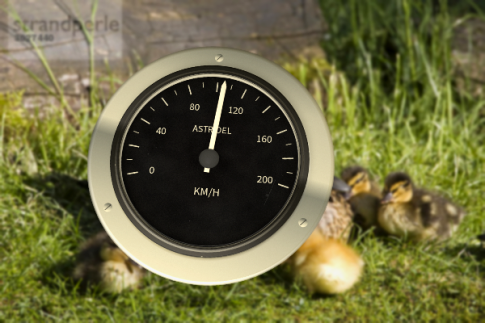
105 km/h
